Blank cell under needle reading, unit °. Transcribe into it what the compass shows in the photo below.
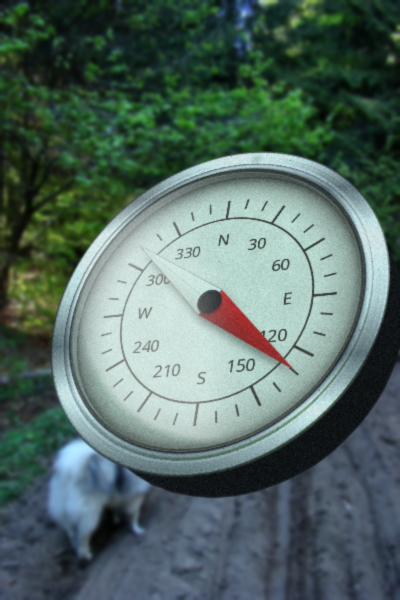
130 °
